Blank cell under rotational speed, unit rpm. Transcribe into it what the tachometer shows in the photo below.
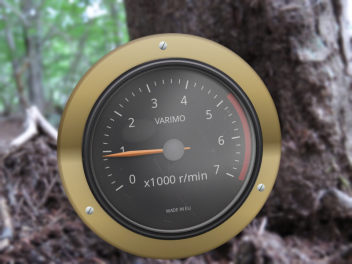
900 rpm
